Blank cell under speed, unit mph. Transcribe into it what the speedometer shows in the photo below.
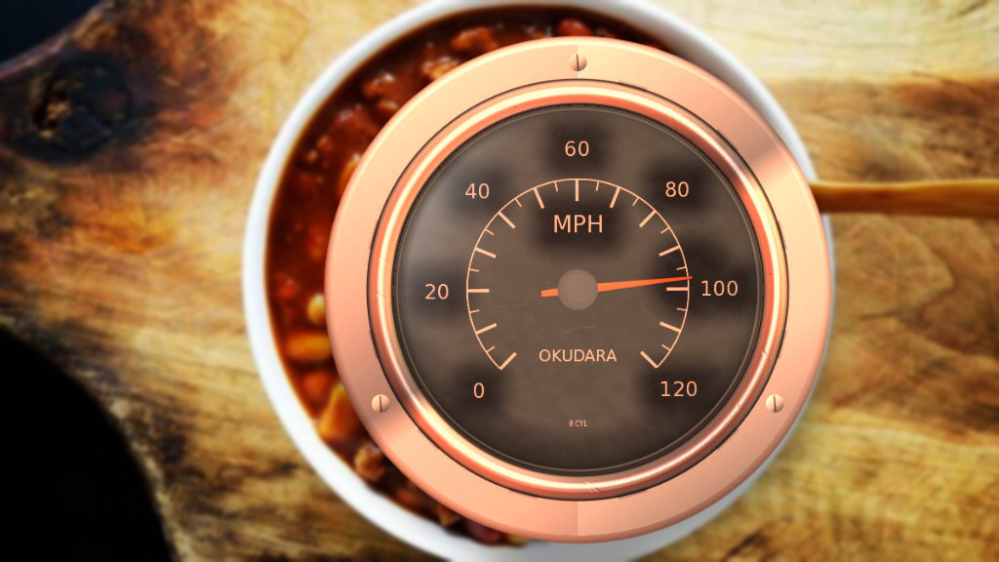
97.5 mph
